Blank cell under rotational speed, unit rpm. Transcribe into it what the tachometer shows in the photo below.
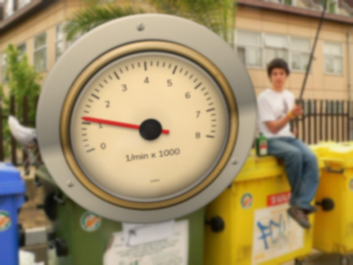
1200 rpm
